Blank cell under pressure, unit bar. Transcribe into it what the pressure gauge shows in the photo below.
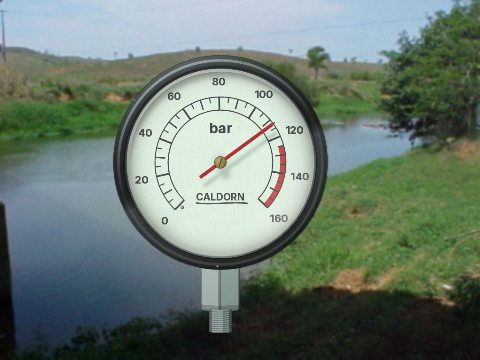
112.5 bar
